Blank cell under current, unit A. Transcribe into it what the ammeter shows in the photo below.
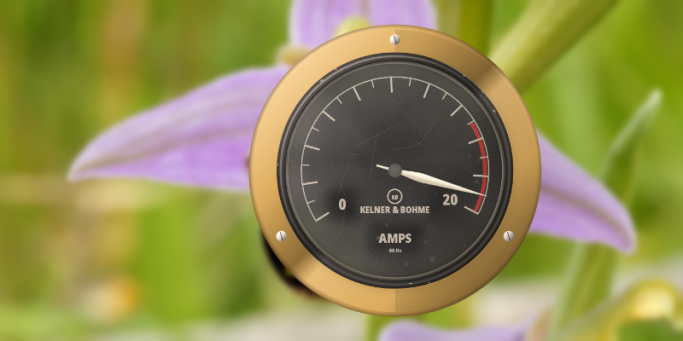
19 A
